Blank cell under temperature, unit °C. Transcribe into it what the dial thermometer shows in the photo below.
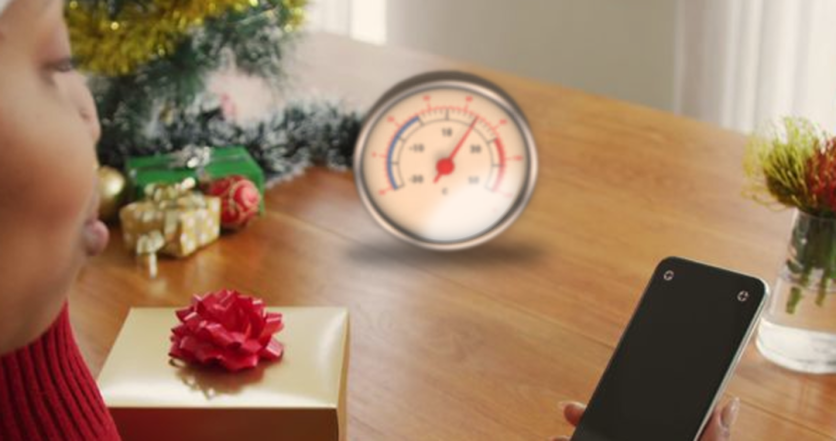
20 °C
